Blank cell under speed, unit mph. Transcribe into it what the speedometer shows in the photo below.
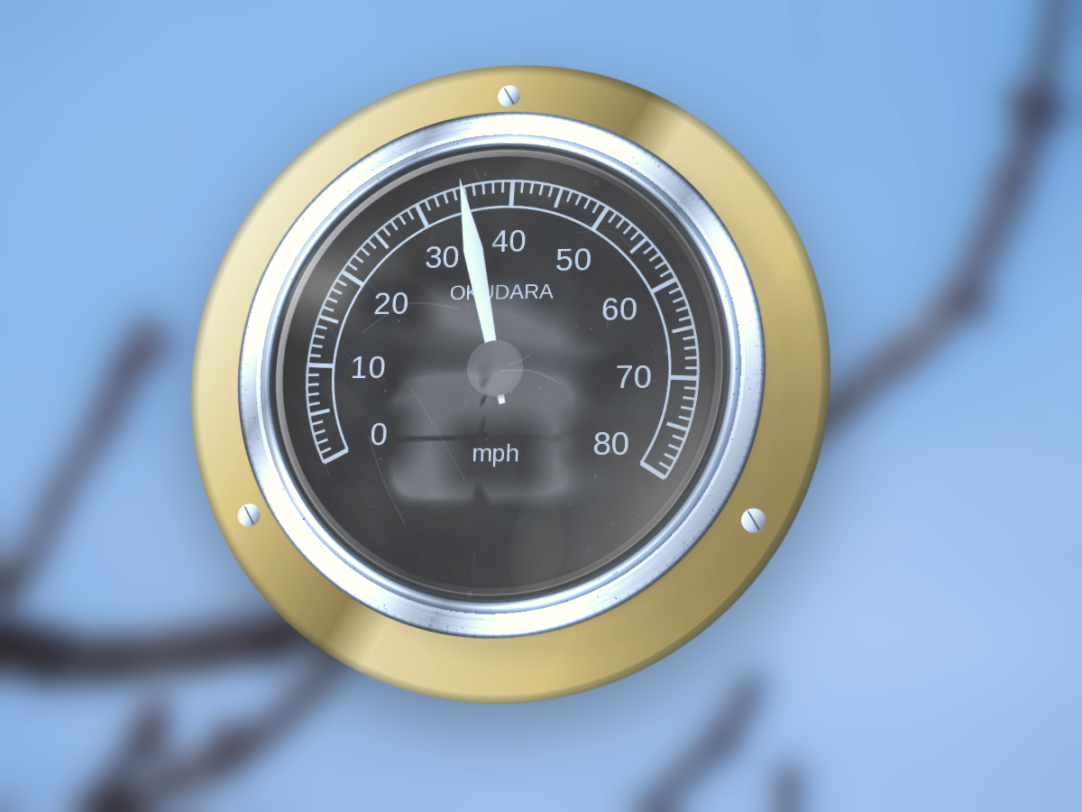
35 mph
